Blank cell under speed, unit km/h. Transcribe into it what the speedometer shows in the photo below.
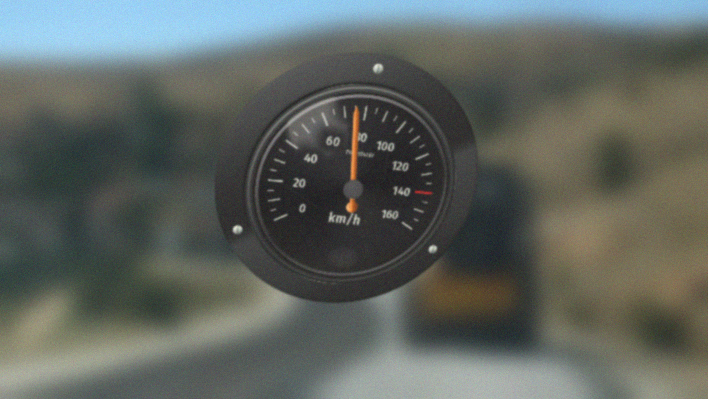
75 km/h
